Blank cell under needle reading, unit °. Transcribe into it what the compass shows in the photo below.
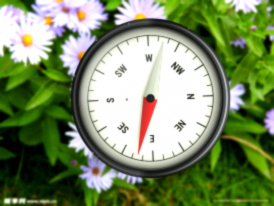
105 °
